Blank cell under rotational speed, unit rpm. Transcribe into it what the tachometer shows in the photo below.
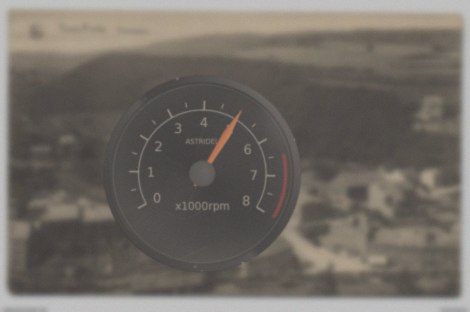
5000 rpm
